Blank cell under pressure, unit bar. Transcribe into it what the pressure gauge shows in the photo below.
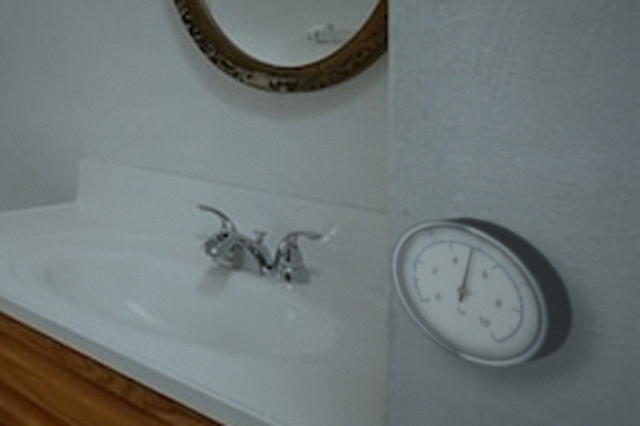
5 bar
